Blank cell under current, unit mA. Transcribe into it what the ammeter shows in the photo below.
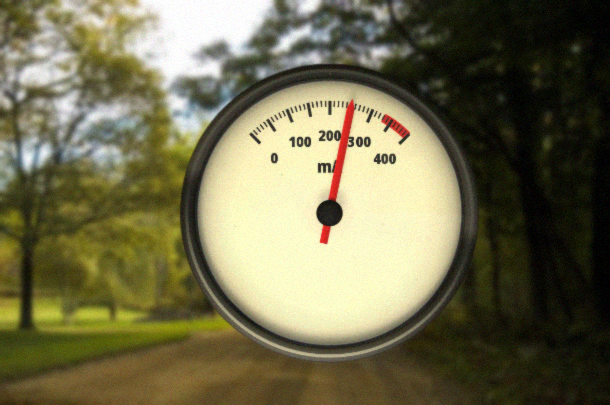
250 mA
